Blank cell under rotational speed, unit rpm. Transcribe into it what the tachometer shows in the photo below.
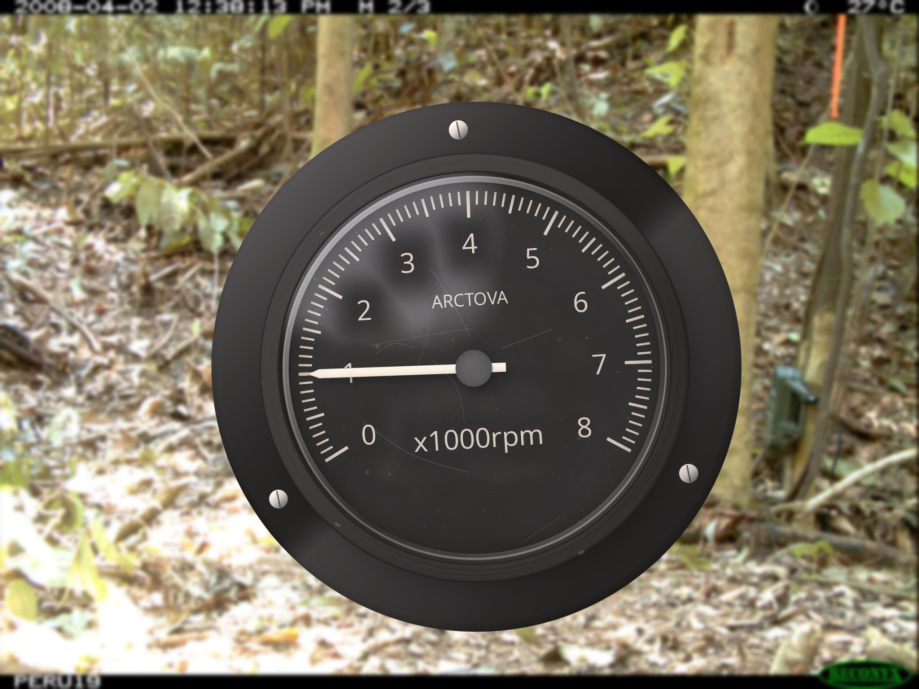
1000 rpm
